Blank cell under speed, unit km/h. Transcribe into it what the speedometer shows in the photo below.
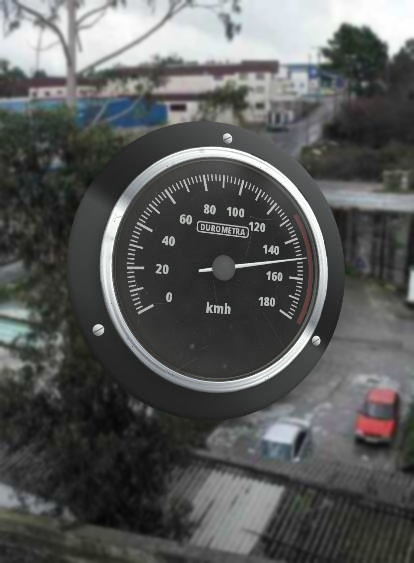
150 km/h
